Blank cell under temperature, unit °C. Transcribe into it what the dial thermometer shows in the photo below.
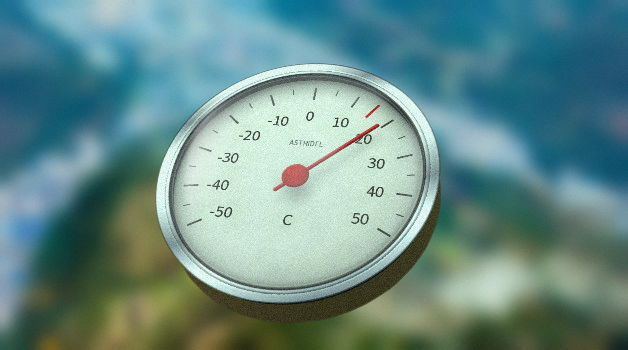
20 °C
